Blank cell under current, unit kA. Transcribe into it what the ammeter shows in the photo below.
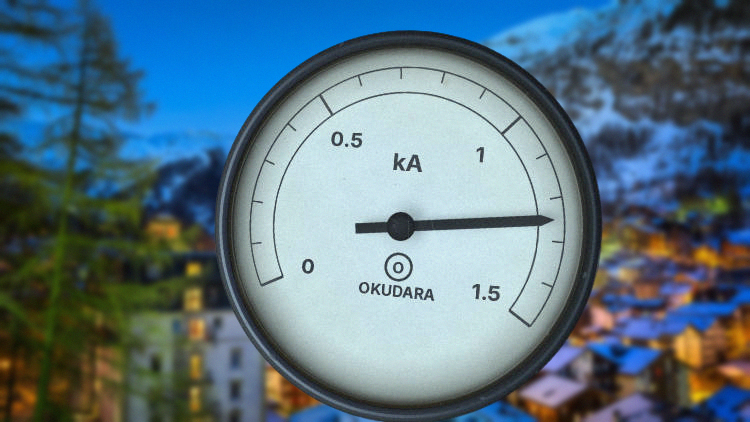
1.25 kA
